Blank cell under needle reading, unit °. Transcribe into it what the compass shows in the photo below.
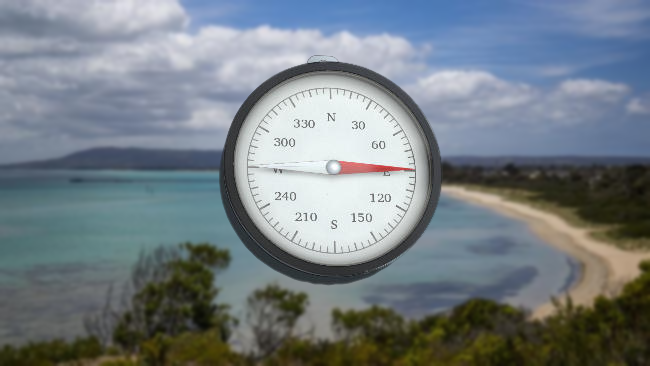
90 °
